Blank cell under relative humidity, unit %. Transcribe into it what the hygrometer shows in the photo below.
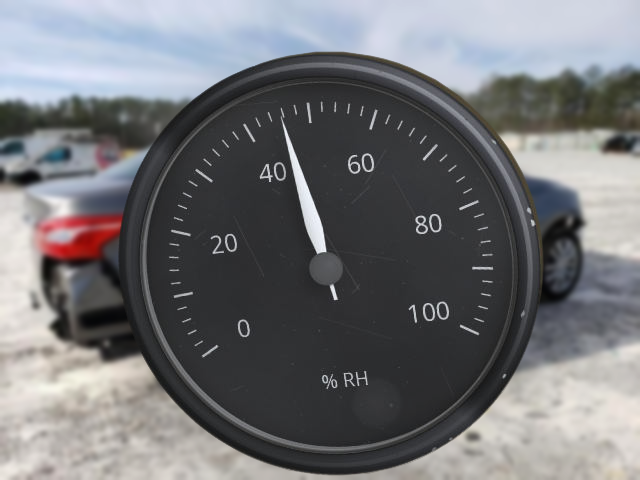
46 %
